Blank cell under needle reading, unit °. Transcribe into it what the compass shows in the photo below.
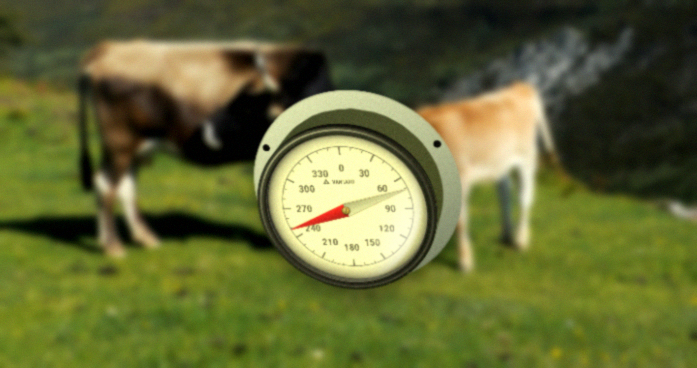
250 °
